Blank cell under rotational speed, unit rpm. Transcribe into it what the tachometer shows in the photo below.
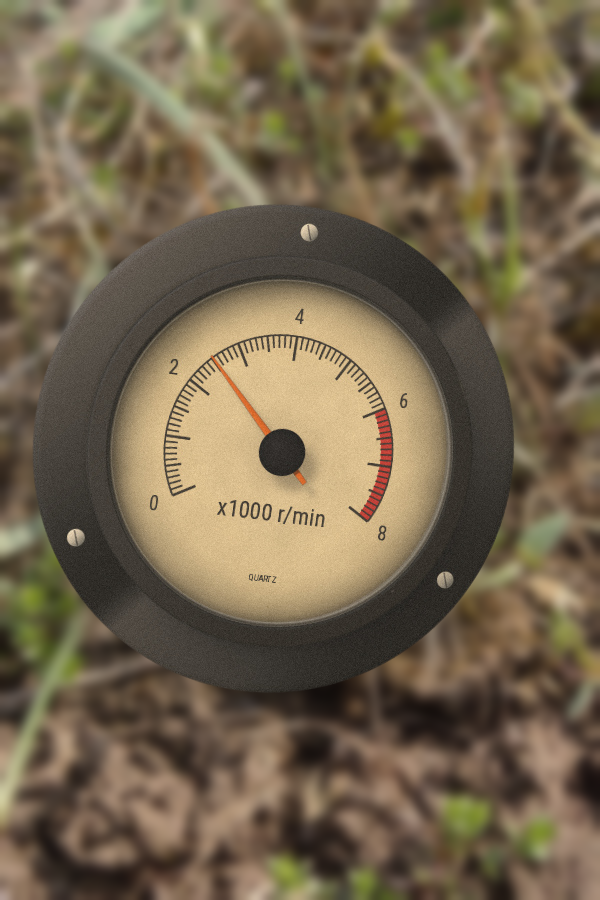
2500 rpm
